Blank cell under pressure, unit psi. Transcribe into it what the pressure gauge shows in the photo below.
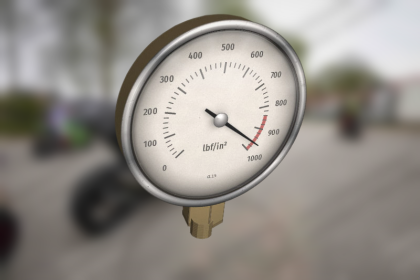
960 psi
